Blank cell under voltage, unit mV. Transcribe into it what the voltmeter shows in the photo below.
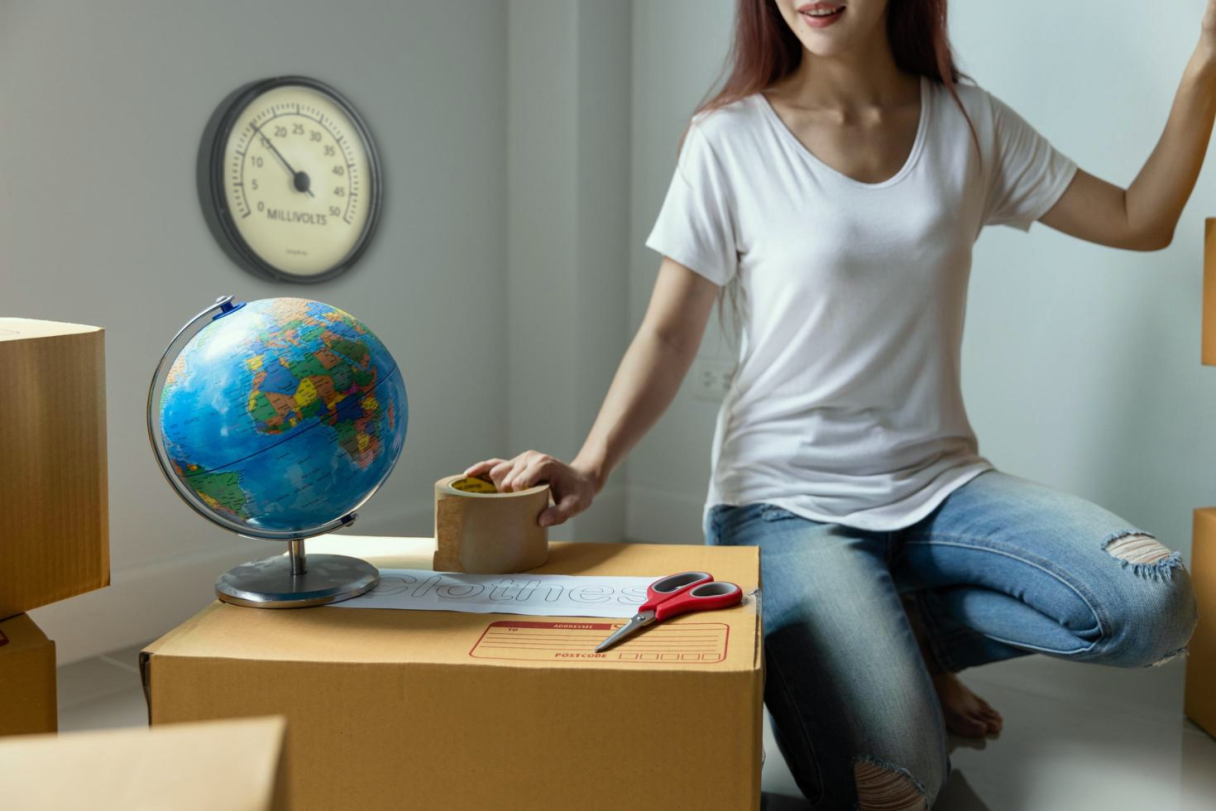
15 mV
